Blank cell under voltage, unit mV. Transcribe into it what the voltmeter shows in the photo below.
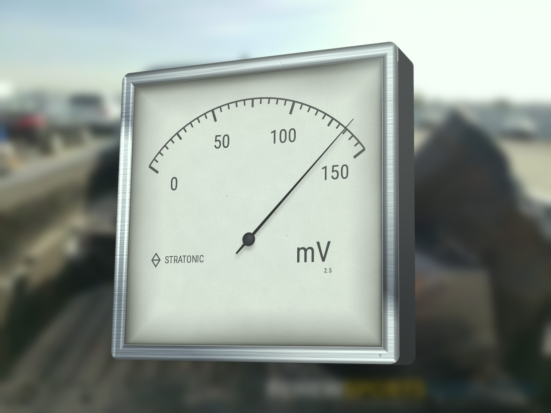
135 mV
